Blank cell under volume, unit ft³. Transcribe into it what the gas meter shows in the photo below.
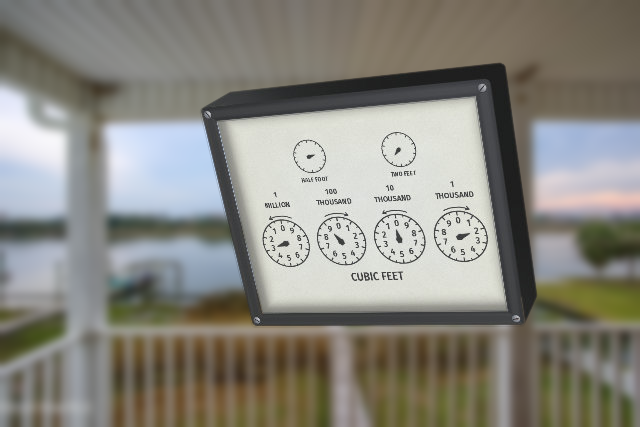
290200 ft³
